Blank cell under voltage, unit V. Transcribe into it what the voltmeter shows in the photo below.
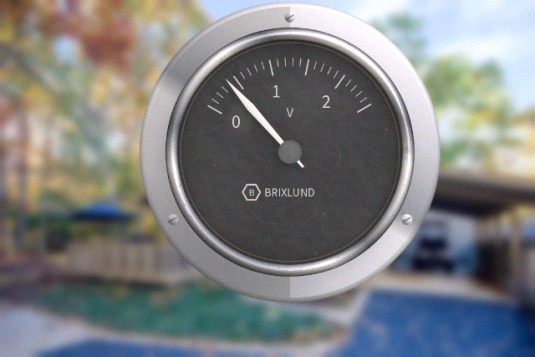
0.4 V
